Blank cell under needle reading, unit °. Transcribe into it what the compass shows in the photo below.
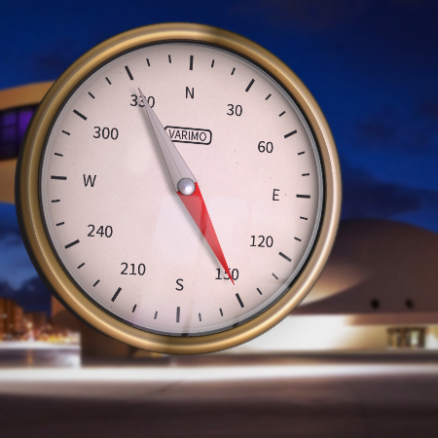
150 °
